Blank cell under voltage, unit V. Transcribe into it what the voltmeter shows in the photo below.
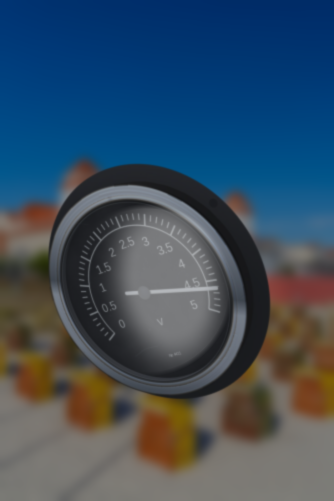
4.6 V
